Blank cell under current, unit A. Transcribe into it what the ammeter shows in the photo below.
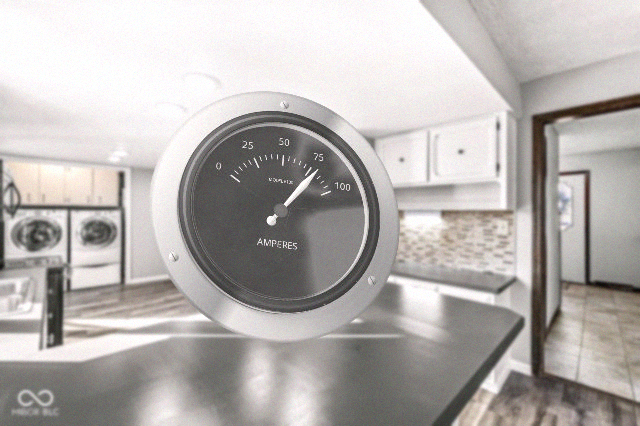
80 A
